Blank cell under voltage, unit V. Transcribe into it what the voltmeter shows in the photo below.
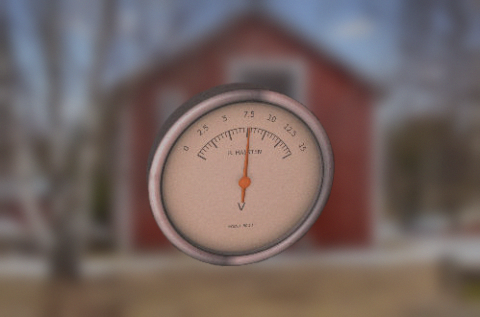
7.5 V
